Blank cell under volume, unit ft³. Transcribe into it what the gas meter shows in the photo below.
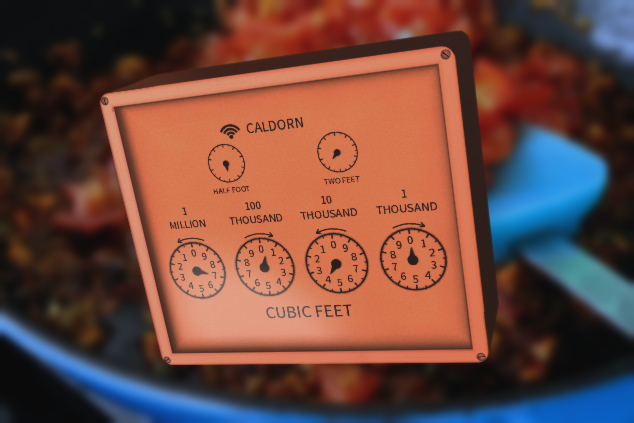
704000 ft³
